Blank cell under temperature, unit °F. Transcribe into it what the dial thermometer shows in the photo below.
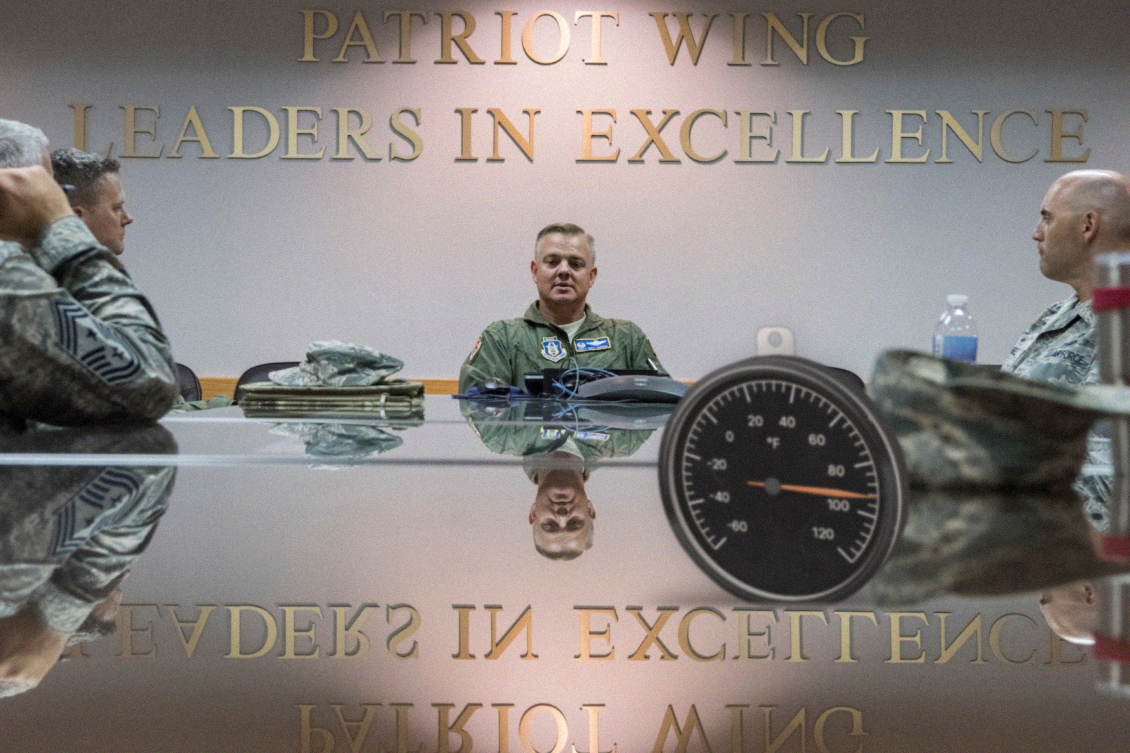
92 °F
